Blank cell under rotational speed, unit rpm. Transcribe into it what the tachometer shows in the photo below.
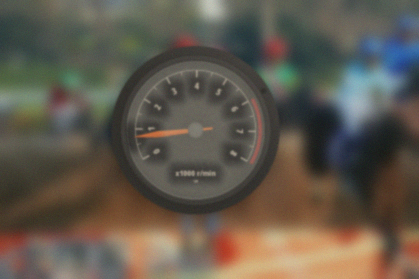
750 rpm
